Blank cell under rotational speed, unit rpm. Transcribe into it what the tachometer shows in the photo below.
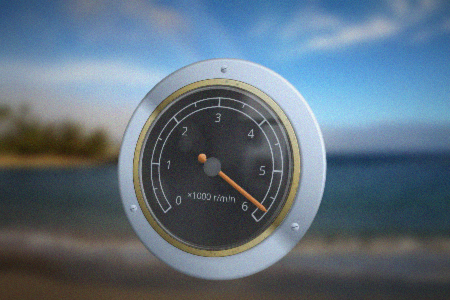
5750 rpm
